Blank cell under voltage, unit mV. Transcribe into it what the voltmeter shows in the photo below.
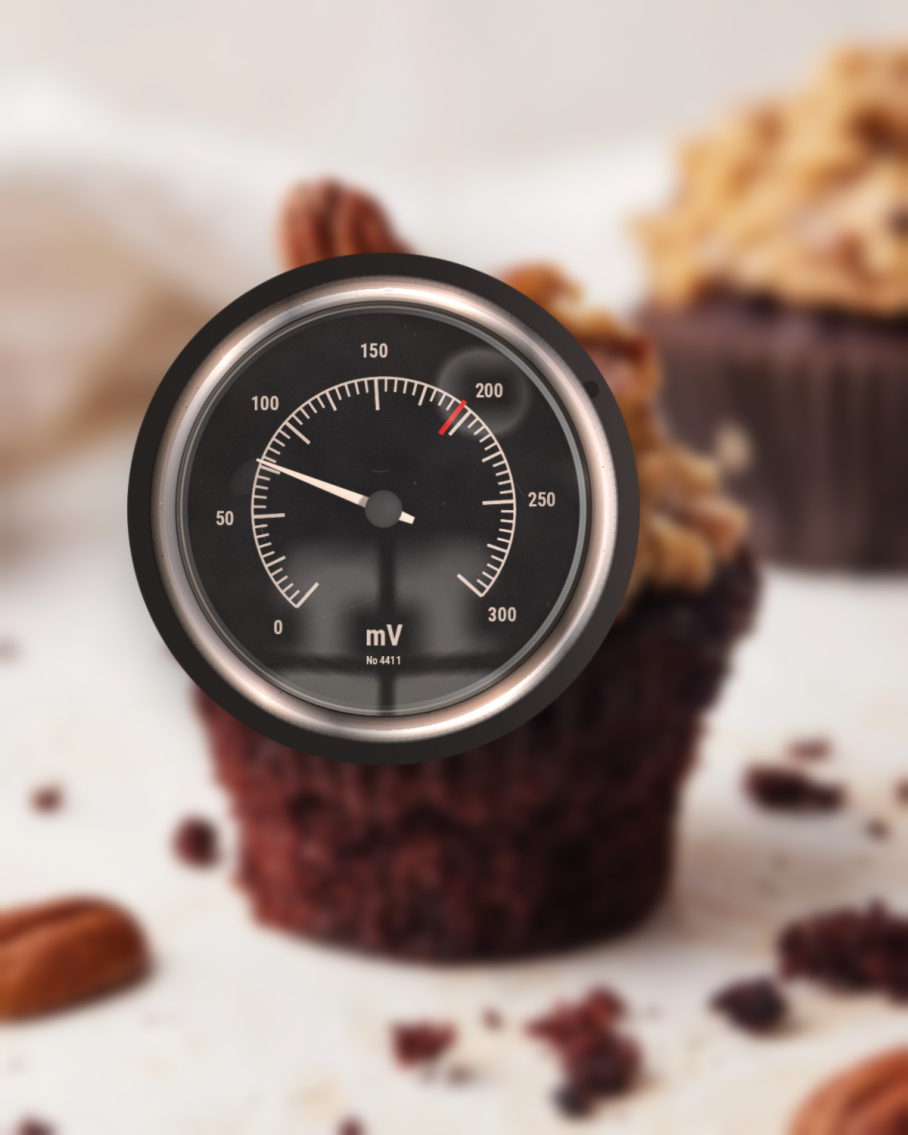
77.5 mV
